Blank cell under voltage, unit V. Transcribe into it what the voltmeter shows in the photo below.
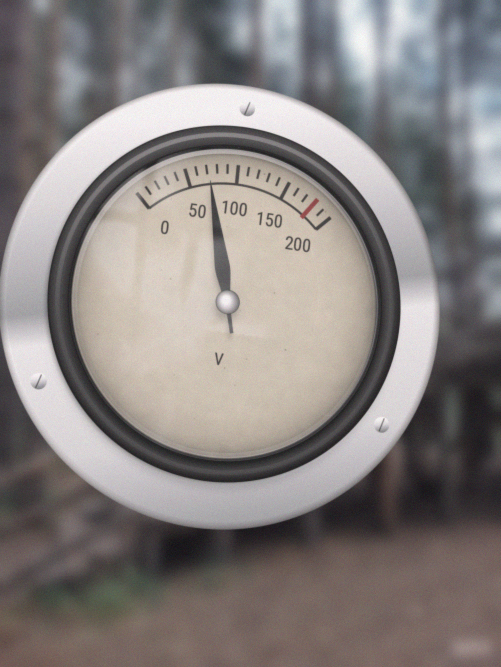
70 V
